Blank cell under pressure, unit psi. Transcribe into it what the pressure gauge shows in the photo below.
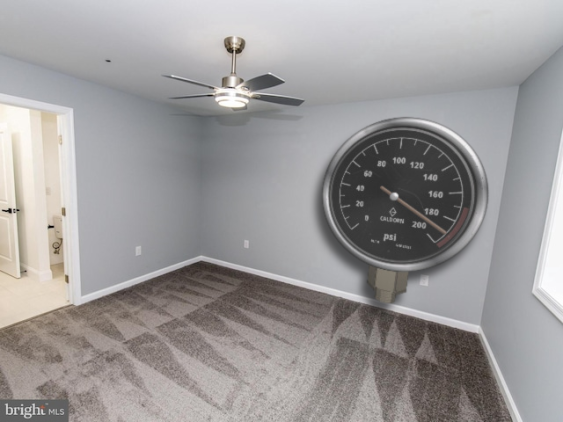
190 psi
